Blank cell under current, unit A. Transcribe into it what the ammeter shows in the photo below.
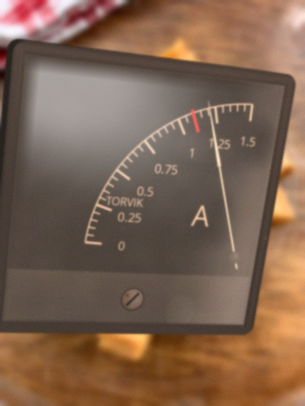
1.2 A
